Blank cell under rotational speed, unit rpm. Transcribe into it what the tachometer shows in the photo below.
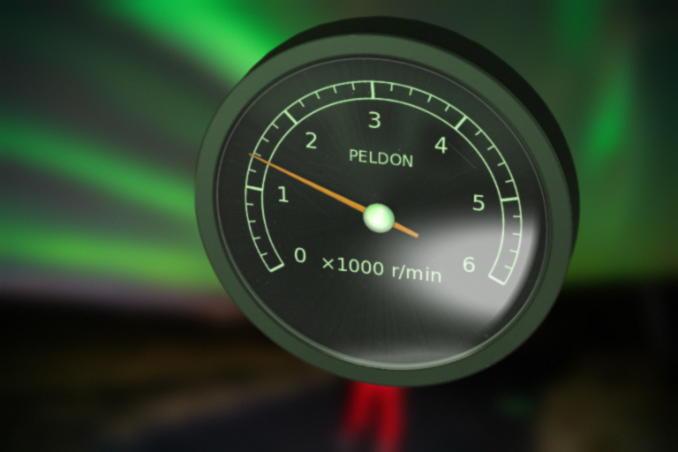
1400 rpm
